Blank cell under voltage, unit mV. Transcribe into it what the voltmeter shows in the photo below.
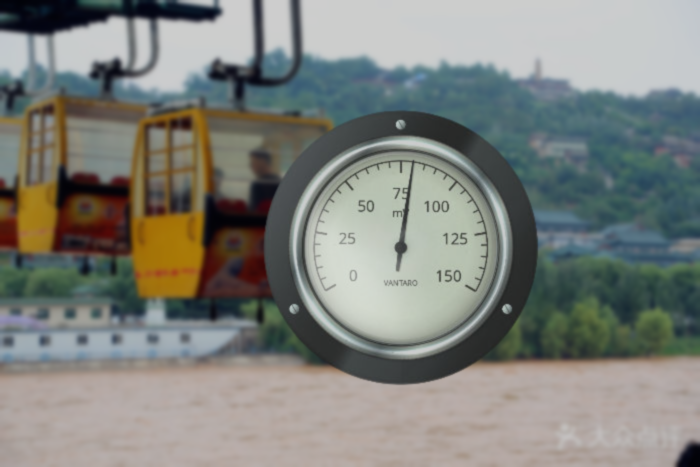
80 mV
